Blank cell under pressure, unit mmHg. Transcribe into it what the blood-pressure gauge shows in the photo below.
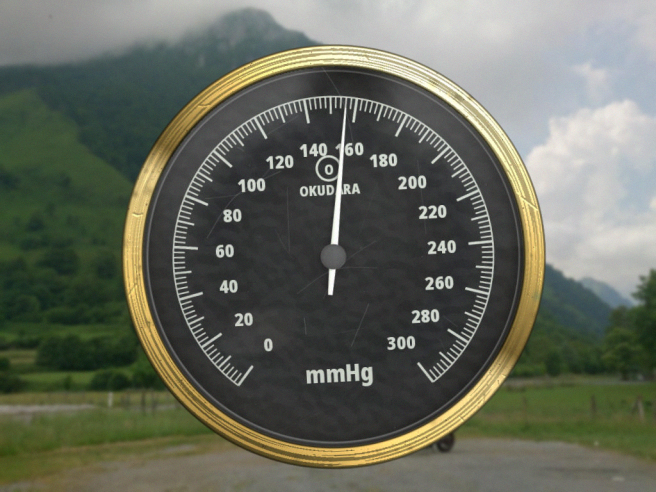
156 mmHg
